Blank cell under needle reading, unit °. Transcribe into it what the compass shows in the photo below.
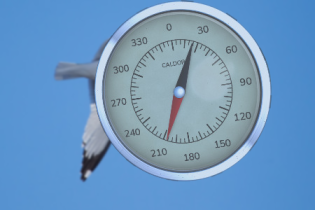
205 °
